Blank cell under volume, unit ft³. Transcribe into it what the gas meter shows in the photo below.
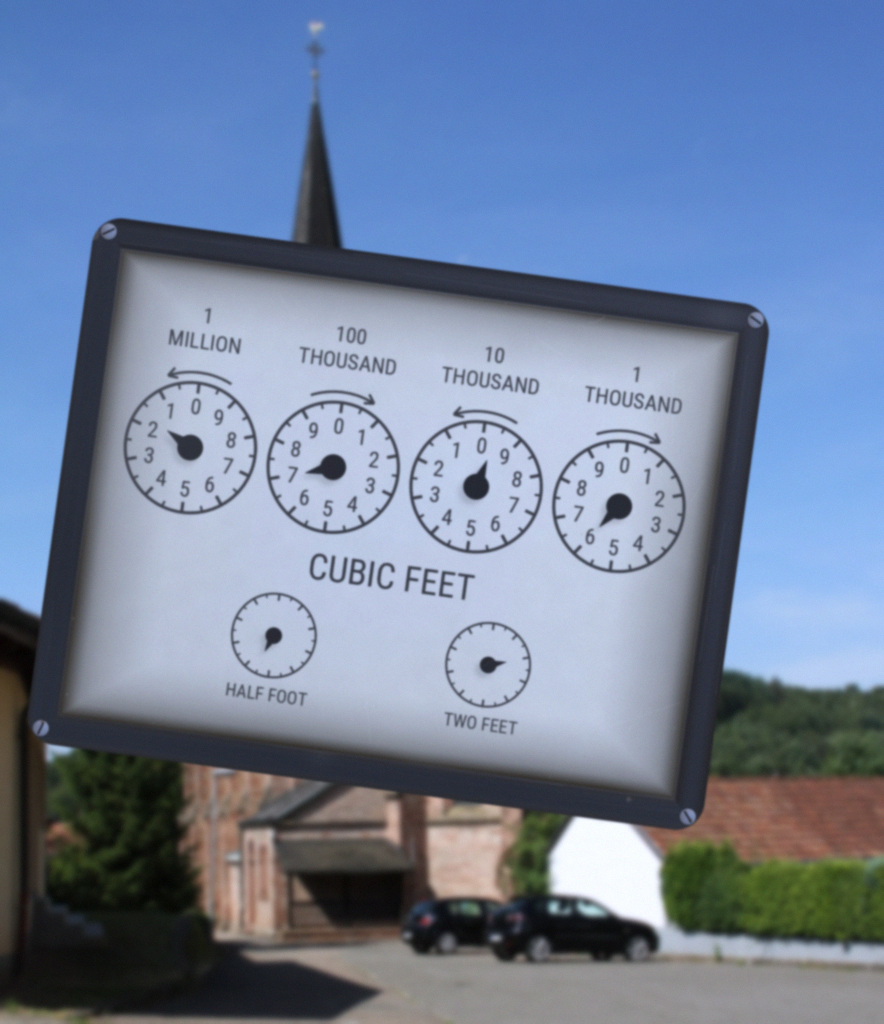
169600 ft³
